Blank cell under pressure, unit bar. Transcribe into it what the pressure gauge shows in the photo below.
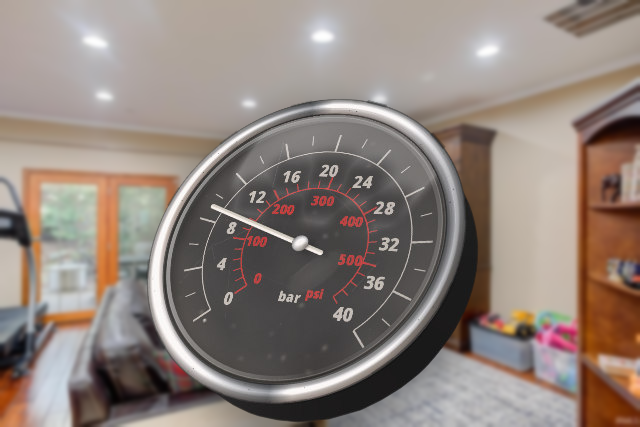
9 bar
